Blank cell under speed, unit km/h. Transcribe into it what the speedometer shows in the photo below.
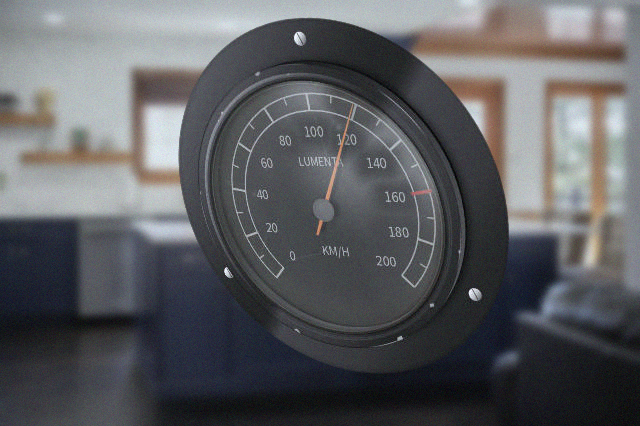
120 km/h
